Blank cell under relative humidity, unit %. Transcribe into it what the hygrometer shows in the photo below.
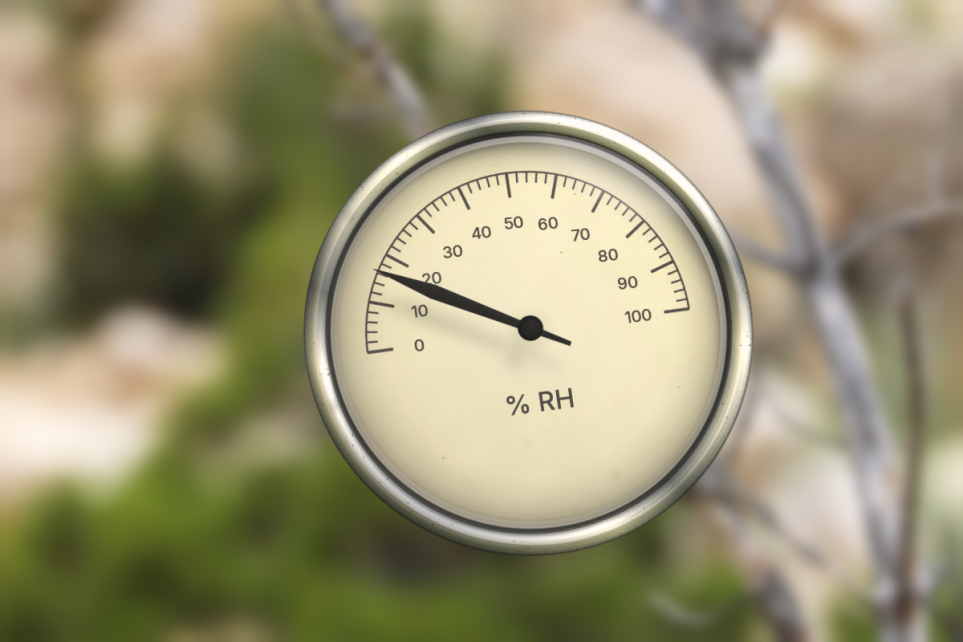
16 %
